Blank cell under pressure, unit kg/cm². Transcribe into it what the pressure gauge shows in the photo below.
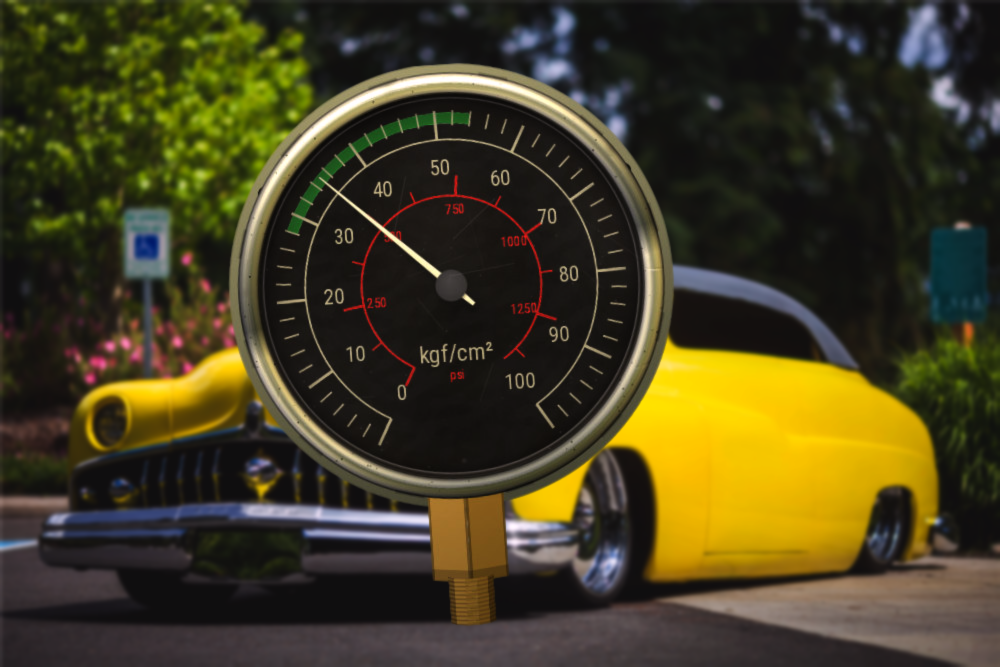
35 kg/cm²
